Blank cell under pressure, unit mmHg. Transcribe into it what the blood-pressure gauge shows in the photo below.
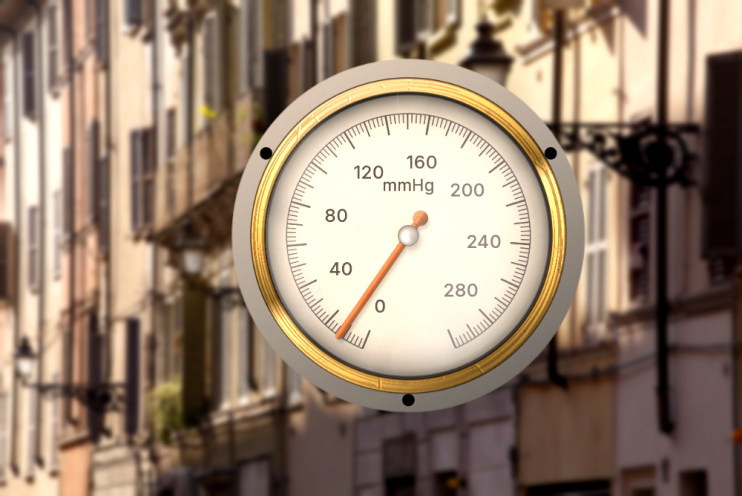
12 mmHg
